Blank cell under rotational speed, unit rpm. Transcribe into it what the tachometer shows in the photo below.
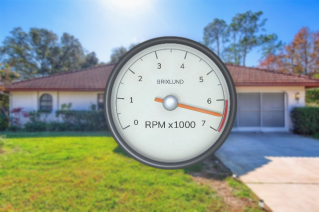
6500 rpm
